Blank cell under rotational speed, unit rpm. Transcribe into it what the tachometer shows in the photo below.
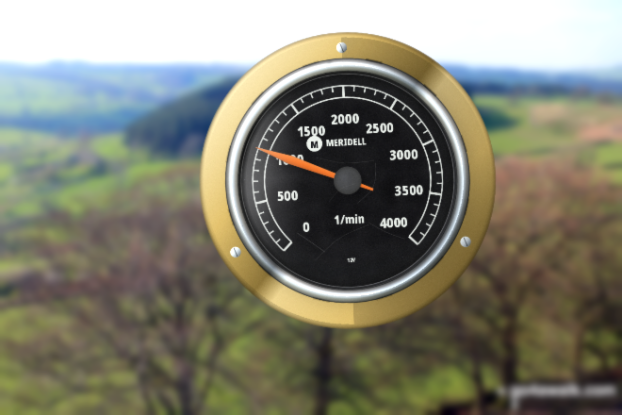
1000 rpm
